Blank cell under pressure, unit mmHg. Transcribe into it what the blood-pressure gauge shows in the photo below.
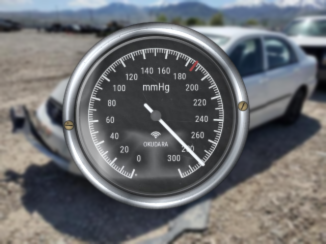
280 mmHg
